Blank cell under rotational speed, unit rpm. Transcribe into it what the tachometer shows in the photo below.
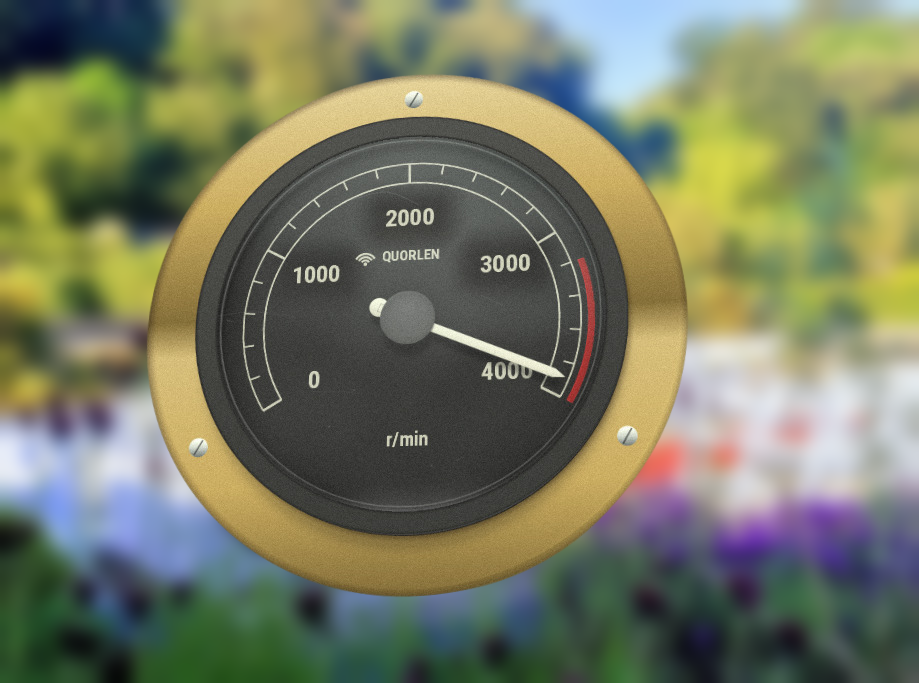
3900 rpm
